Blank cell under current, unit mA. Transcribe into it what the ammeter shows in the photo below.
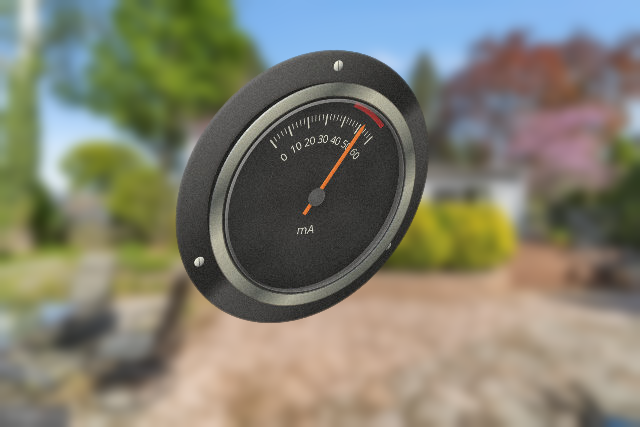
50 mA
